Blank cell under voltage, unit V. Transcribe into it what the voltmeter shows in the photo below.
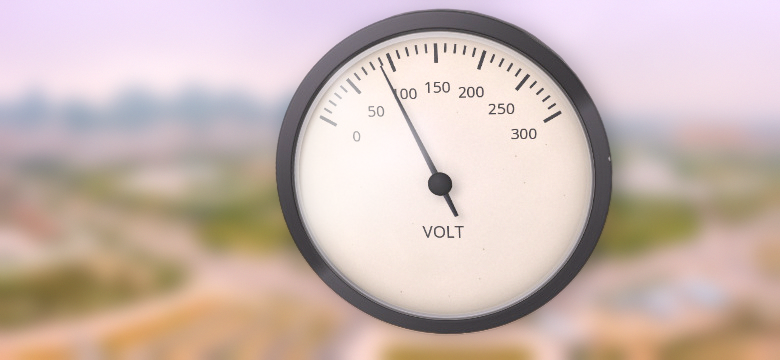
90 V
